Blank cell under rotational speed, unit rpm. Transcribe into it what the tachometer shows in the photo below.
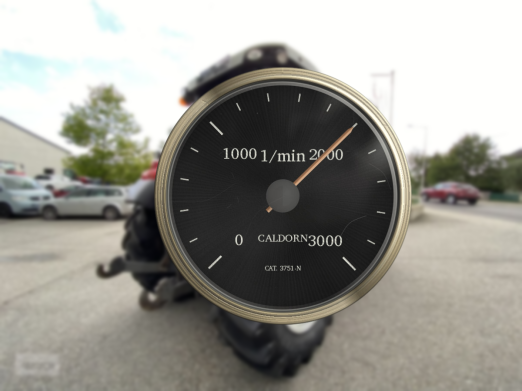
2000 rpm
